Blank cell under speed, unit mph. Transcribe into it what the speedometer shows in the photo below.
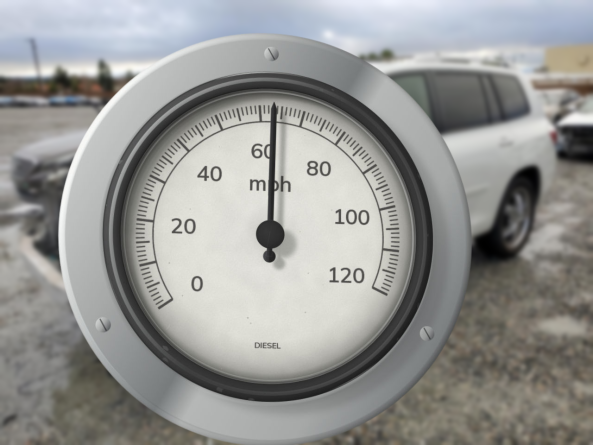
63 mph
